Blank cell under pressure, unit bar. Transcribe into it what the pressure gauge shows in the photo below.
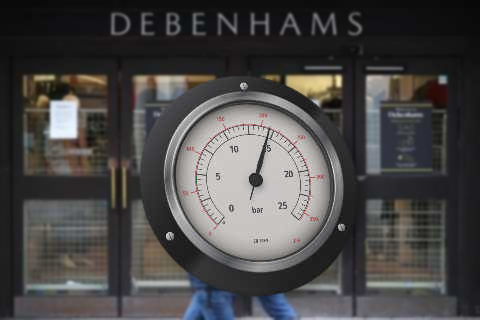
14.5 bar
